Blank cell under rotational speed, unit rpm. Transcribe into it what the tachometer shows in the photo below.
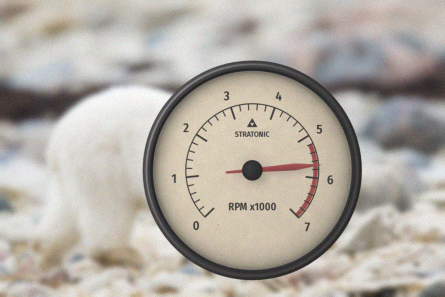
5700 rpm
